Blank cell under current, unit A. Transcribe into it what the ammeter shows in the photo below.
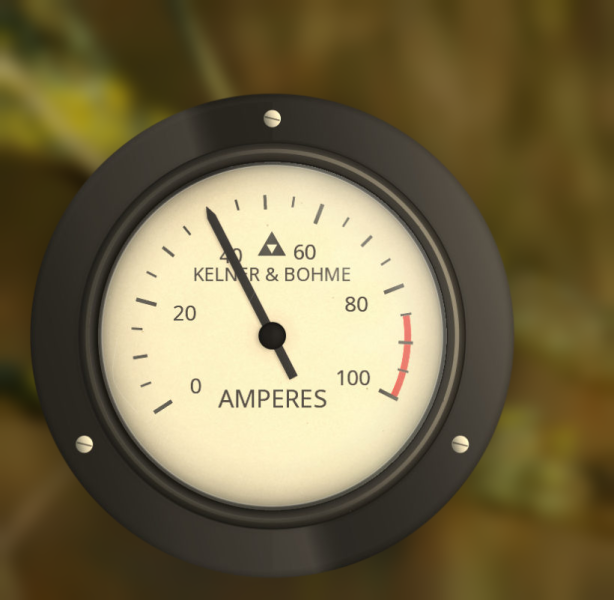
40 A
